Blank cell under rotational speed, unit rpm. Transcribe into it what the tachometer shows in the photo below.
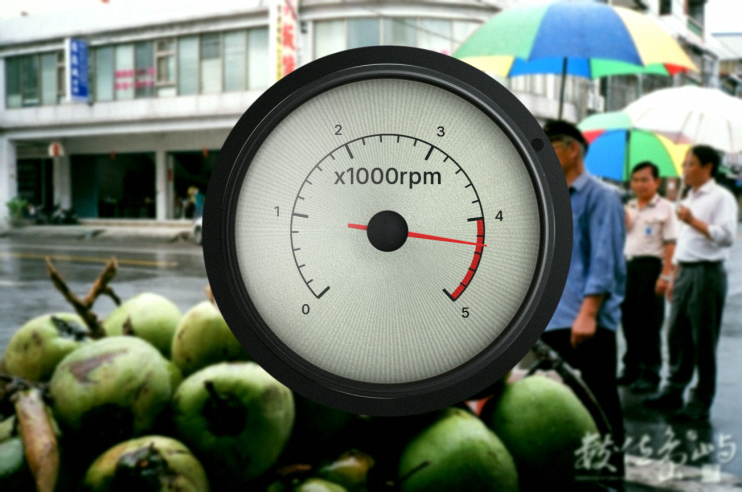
4300 rpm
